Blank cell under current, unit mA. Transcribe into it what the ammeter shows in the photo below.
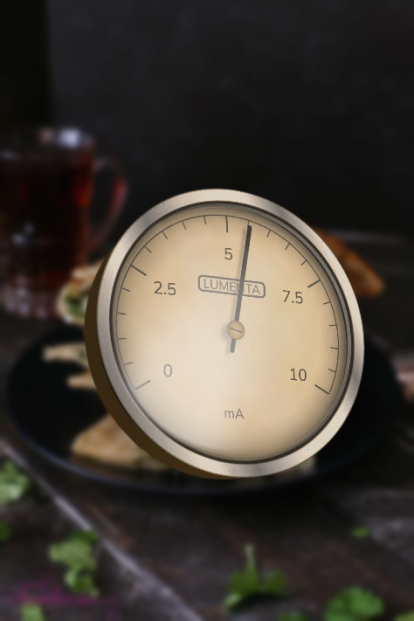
5.5 mA
